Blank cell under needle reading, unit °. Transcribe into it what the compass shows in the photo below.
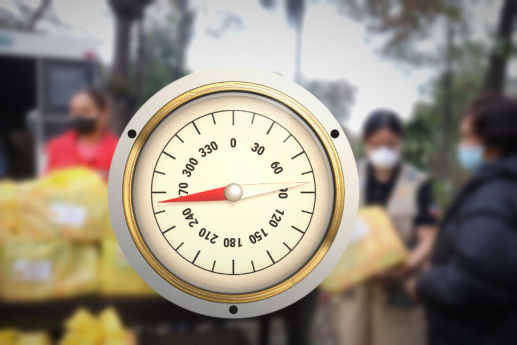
262.5 °
